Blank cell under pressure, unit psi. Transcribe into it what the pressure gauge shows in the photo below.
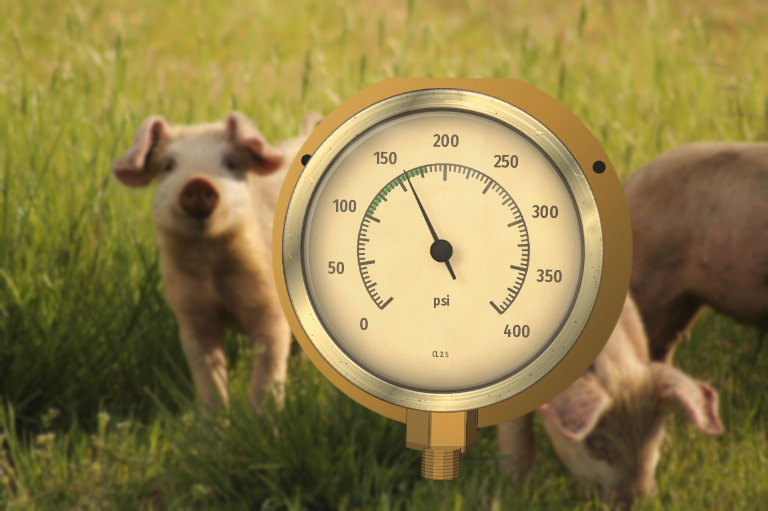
160 psi
